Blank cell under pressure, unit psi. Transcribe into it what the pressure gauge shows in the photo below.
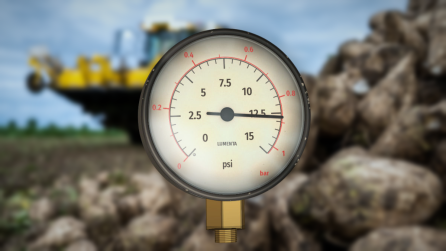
12.75 psi
